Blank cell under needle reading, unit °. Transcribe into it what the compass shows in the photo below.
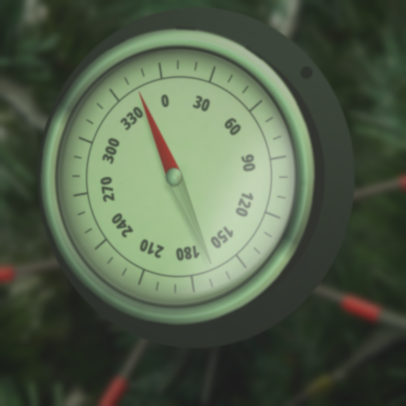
345 °
